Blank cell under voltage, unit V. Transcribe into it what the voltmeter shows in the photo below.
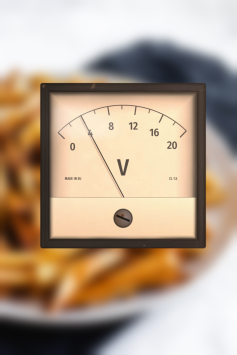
4 V
